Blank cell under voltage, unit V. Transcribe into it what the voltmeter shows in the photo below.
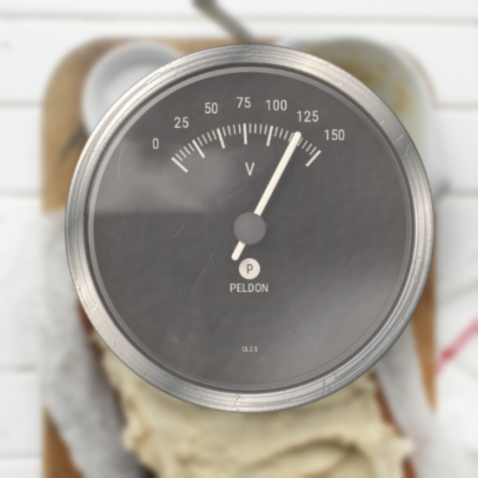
125 V
